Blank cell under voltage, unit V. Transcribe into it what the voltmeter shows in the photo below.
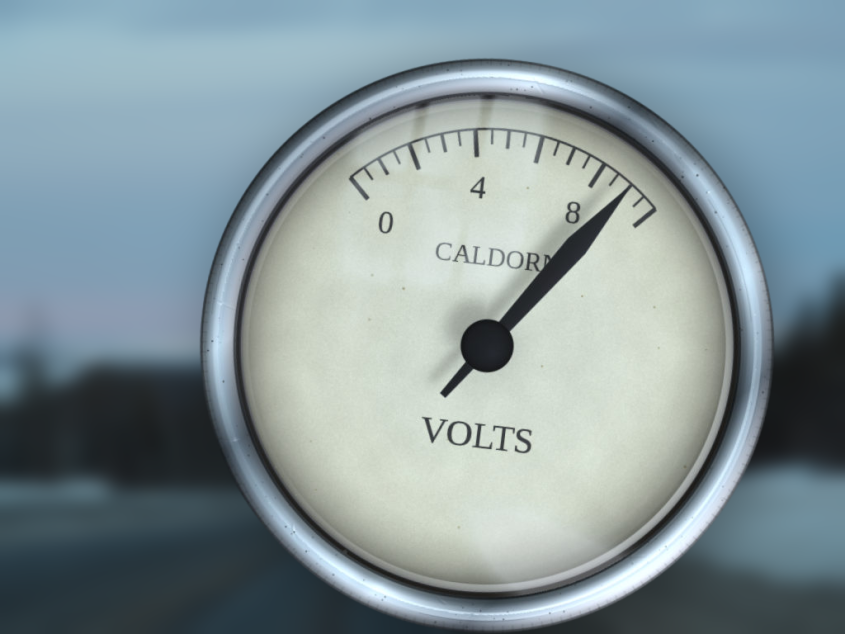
9 V
